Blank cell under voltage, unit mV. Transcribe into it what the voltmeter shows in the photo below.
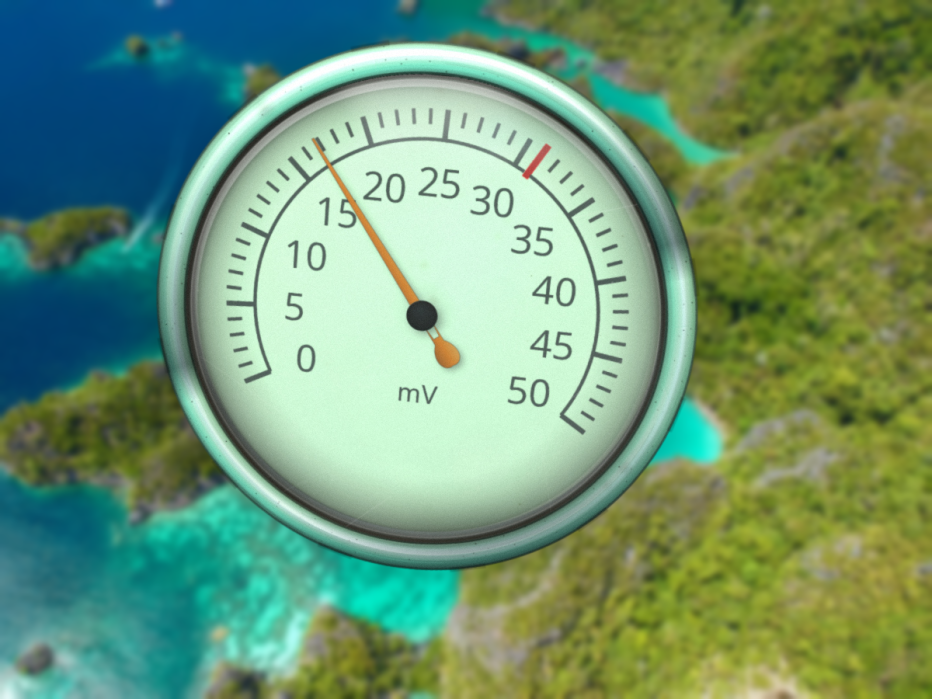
17 mV
